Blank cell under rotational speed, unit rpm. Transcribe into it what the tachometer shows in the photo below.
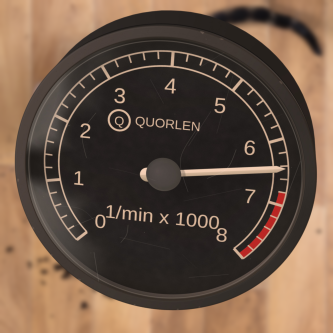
6400 rpm
